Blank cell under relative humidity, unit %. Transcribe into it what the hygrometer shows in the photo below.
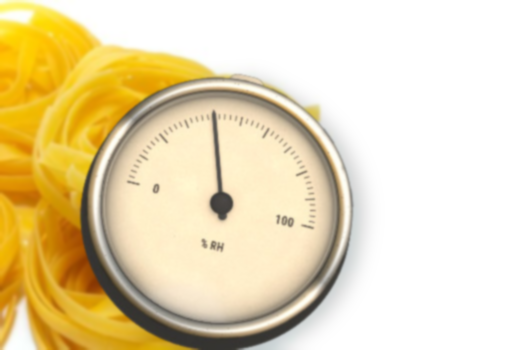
40 %
